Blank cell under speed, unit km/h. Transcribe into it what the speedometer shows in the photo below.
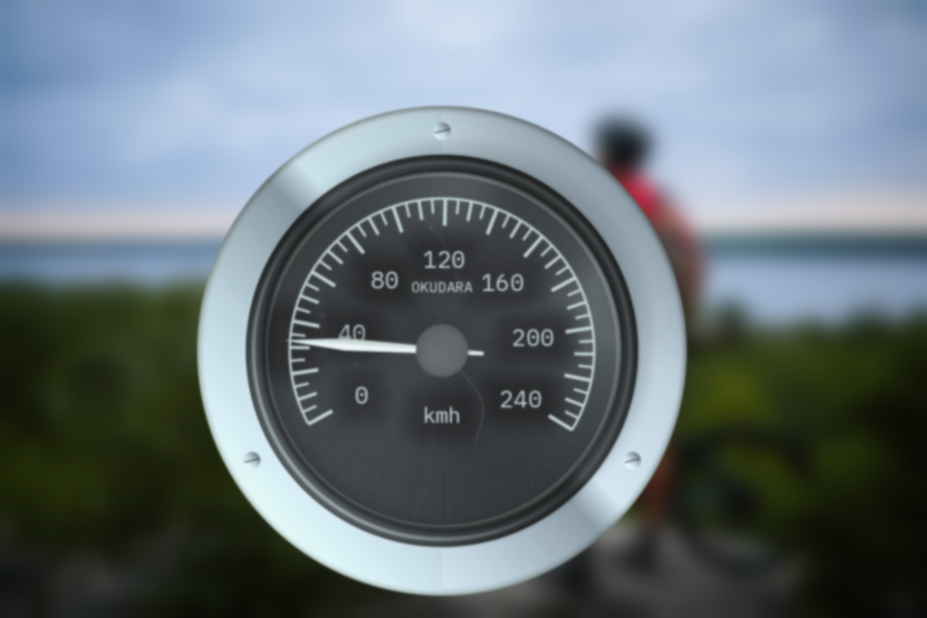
32.5 km/h
